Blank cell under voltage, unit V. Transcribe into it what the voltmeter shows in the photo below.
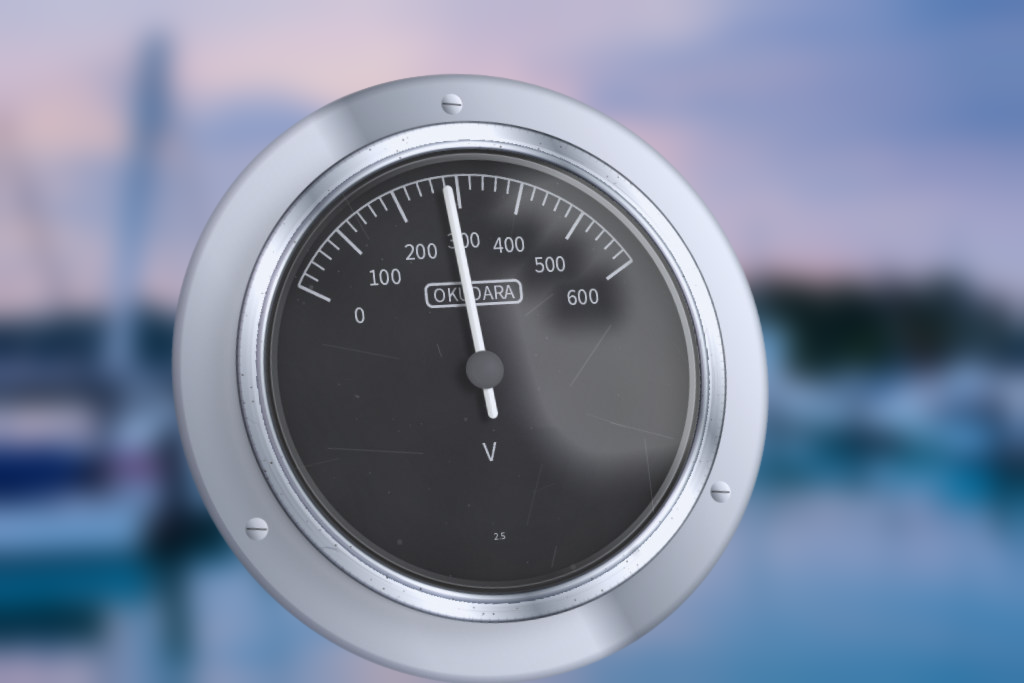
280 V
